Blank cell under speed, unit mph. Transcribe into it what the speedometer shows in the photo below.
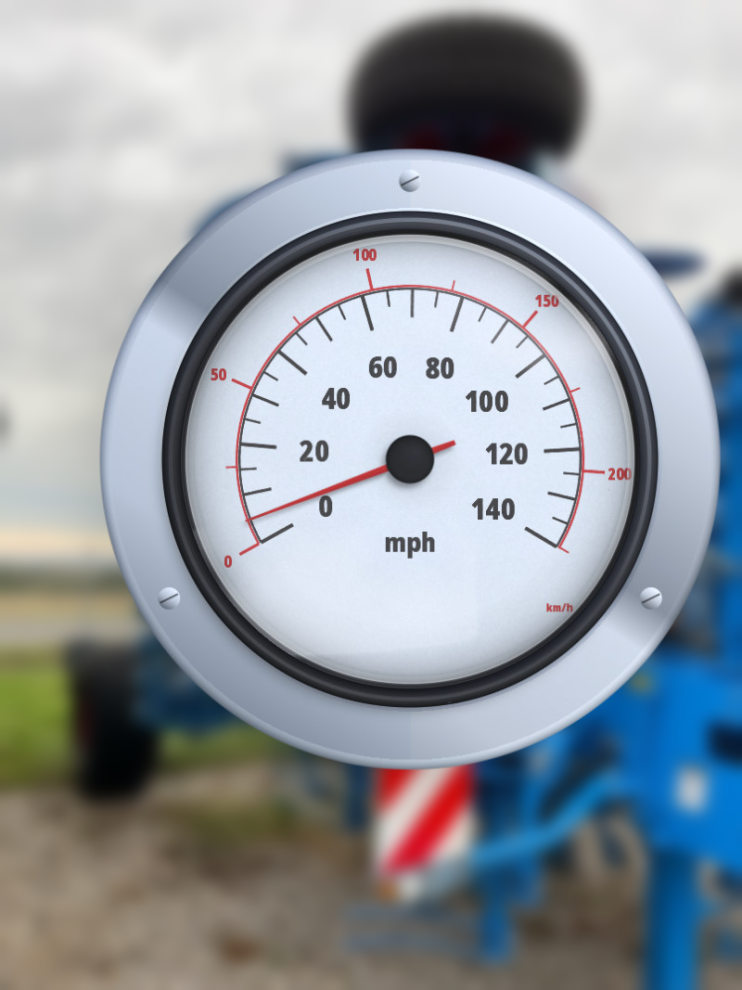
5 mph
